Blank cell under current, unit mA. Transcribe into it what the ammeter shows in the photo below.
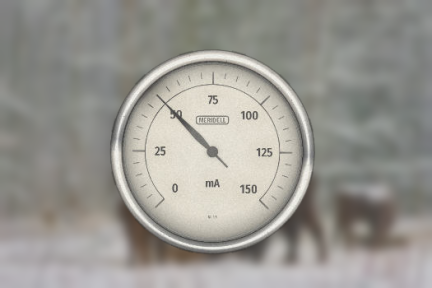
50 mA
